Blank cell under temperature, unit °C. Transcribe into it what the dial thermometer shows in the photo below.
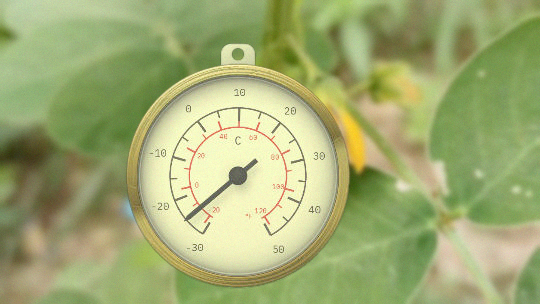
-25 °C
